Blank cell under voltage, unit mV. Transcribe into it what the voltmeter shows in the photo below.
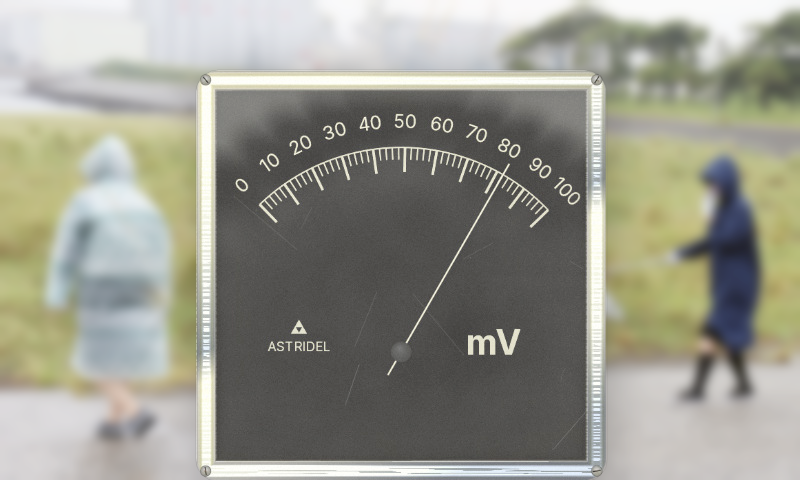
82 mV
